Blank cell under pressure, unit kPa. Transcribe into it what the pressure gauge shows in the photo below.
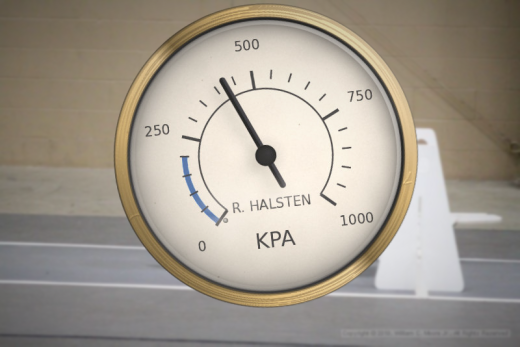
425 kPa
